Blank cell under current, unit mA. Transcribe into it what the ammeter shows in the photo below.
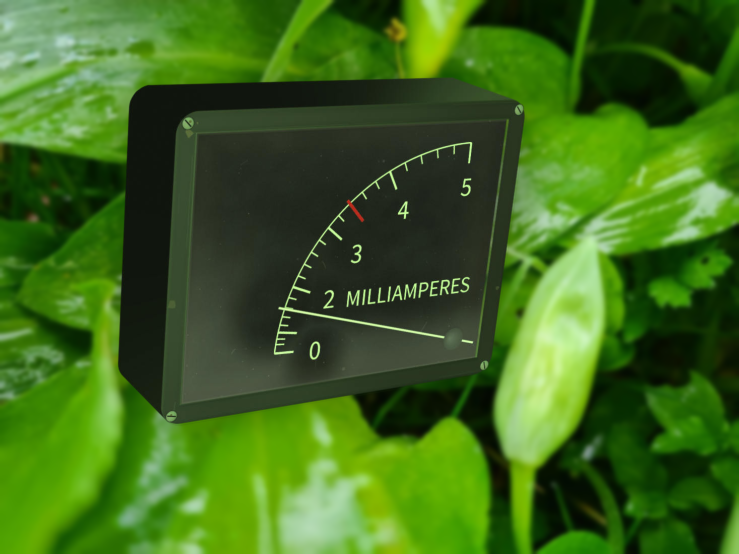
1.6 mA
